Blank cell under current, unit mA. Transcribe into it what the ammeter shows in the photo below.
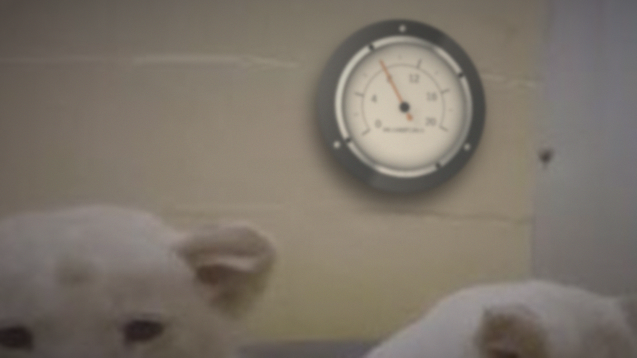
8 mA
